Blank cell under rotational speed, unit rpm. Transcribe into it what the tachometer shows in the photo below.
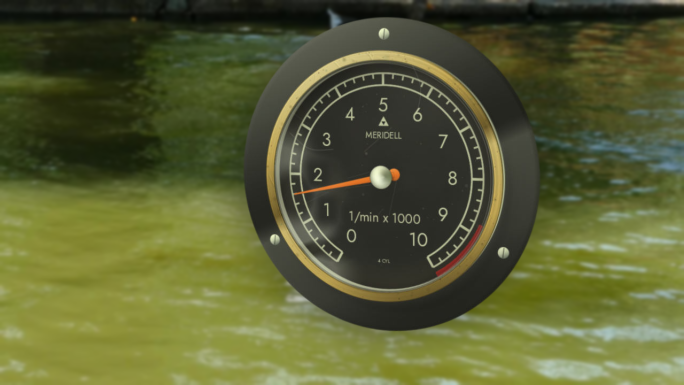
1600 rpm
